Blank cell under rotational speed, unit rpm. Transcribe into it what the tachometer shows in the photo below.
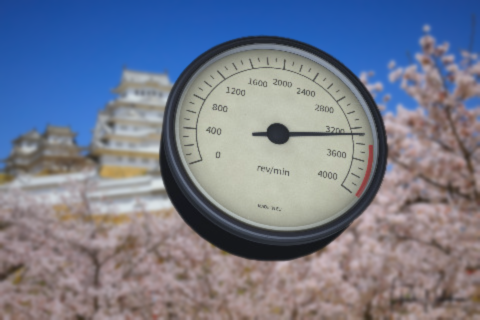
3300 rpm
